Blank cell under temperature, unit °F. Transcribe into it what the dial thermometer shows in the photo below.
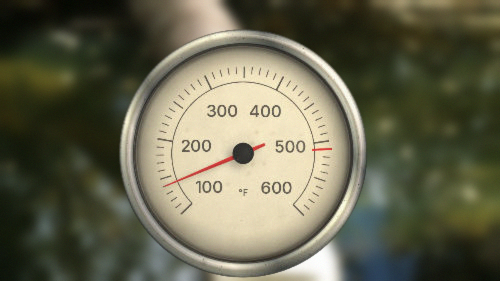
140 °F
